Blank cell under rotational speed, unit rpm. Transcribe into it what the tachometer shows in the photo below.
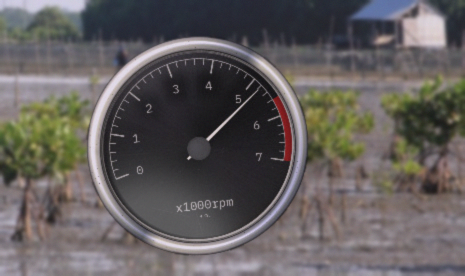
5200 rpm
